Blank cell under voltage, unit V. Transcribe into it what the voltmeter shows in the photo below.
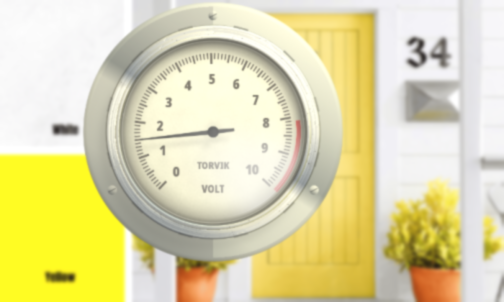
1.5 V
